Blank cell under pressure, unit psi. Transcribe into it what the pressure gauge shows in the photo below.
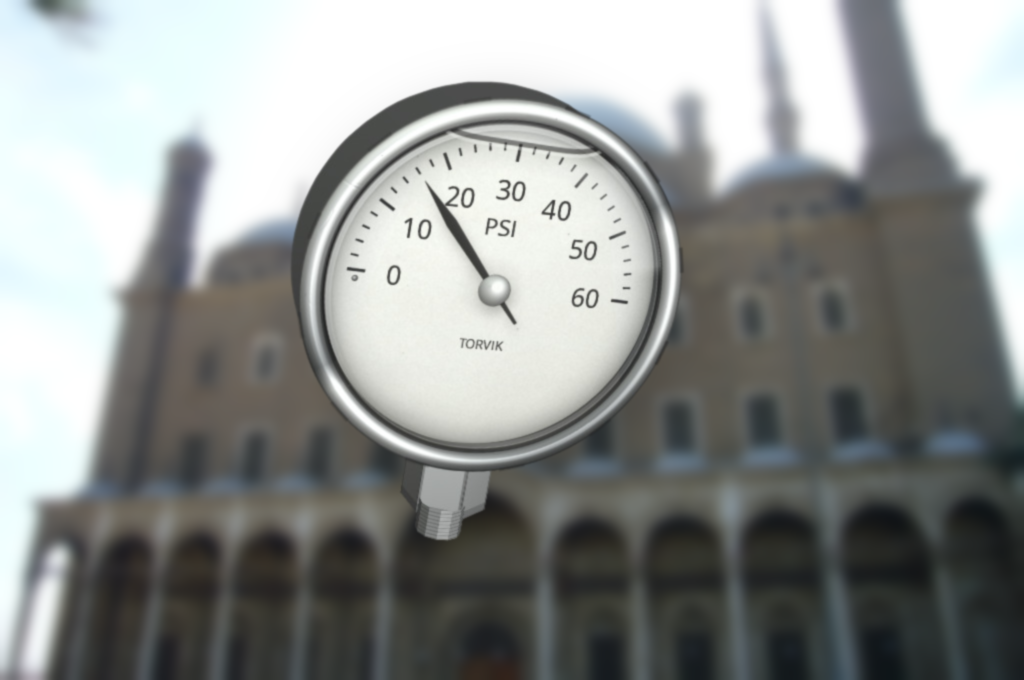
16 psi
